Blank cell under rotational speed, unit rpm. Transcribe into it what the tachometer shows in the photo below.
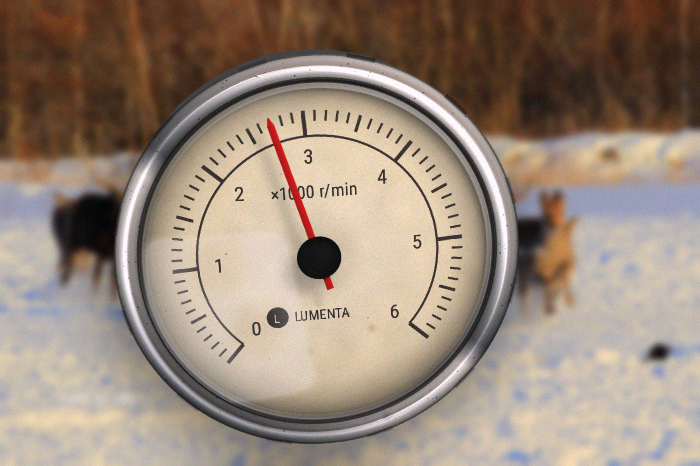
2700 rpm
